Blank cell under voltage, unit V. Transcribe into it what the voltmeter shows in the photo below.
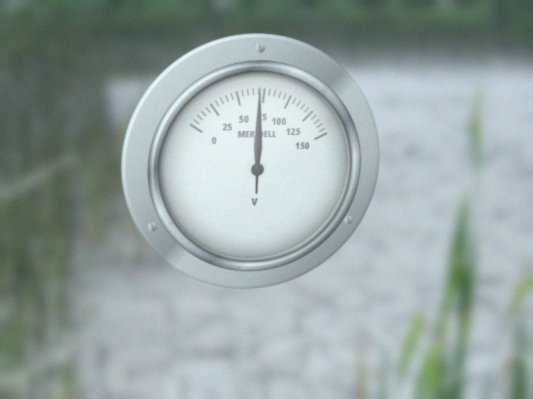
70 V
